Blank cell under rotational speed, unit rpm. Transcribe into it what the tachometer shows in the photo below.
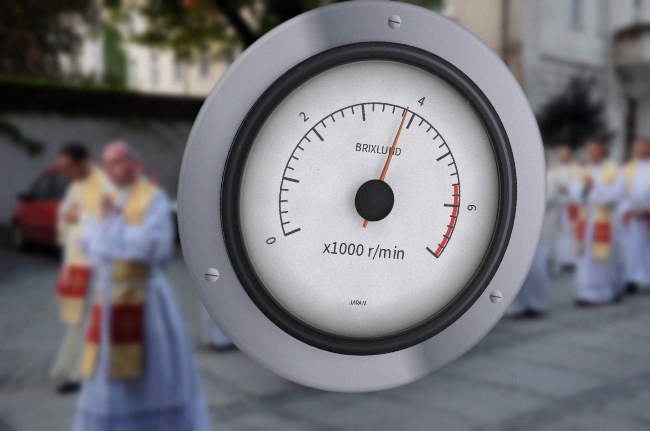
3800 rpm
